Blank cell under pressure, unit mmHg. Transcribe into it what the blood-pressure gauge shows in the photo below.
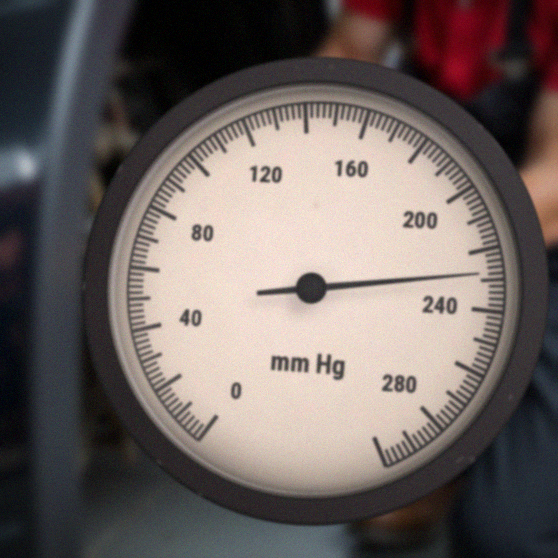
228 mmHg
